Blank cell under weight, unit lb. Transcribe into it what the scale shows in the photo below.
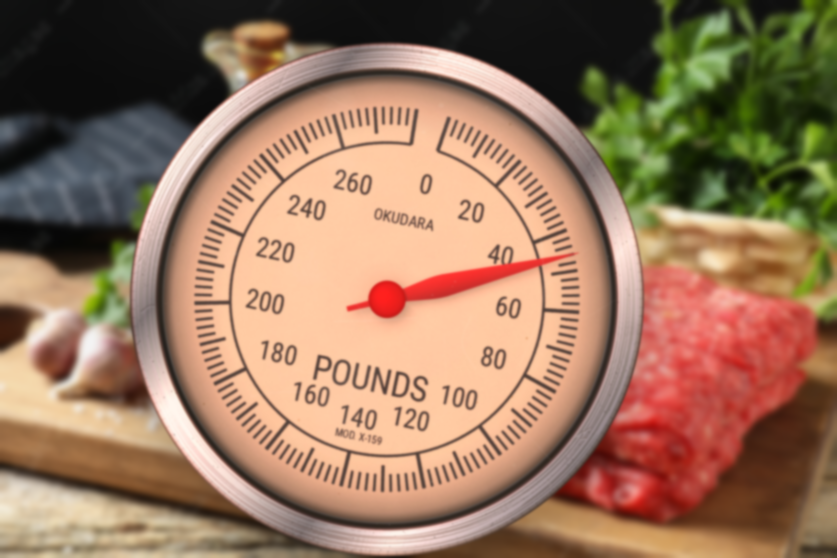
46 lb
